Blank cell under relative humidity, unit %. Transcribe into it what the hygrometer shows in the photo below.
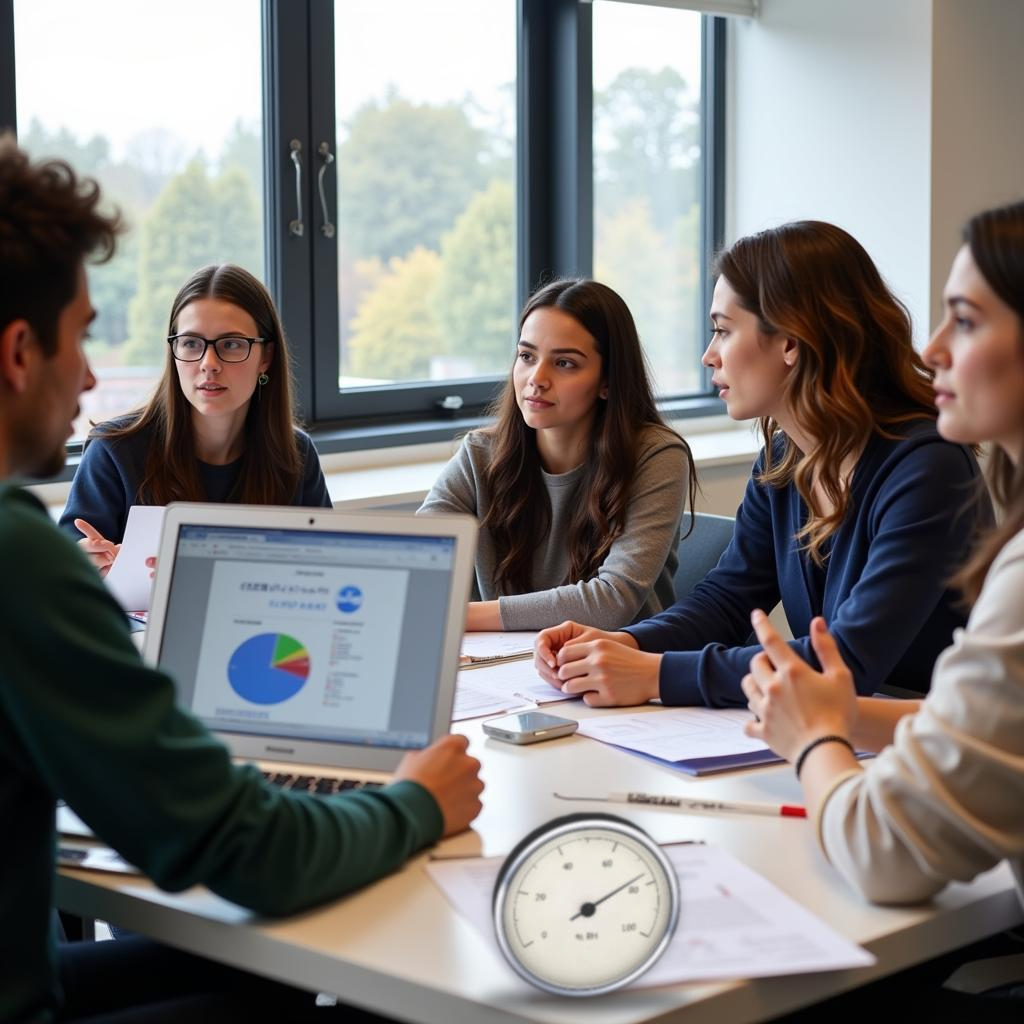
75 %
